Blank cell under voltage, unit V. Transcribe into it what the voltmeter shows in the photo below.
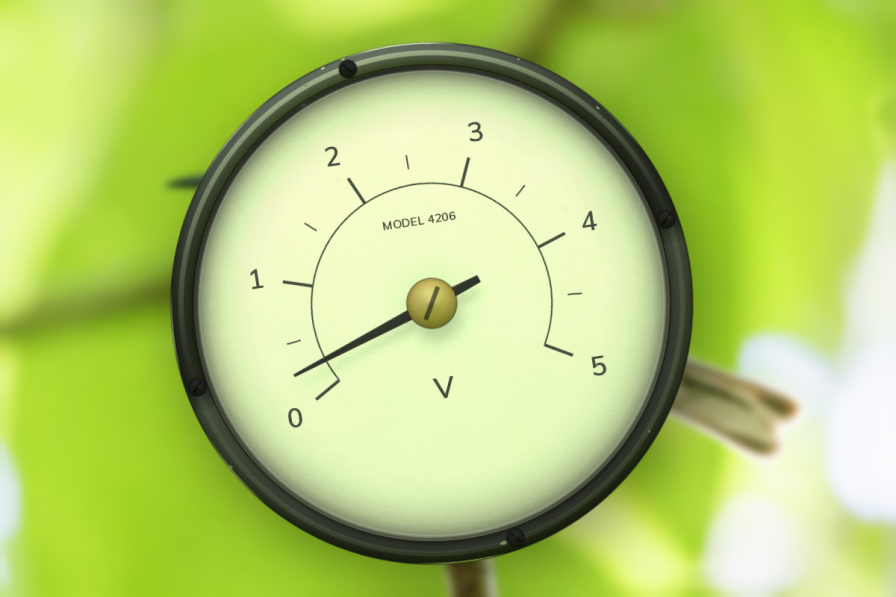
0.25 V
